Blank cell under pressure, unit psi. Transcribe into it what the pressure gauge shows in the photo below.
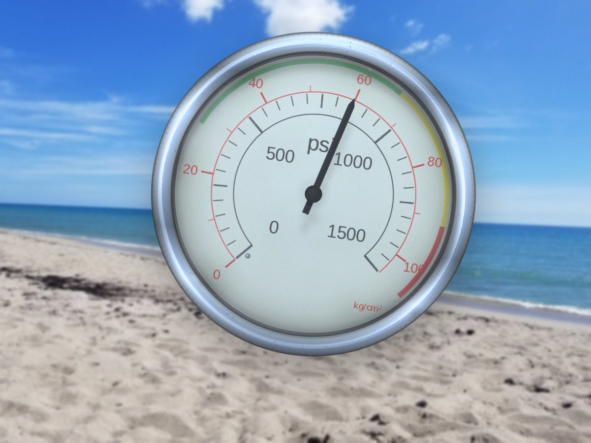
850 psi
